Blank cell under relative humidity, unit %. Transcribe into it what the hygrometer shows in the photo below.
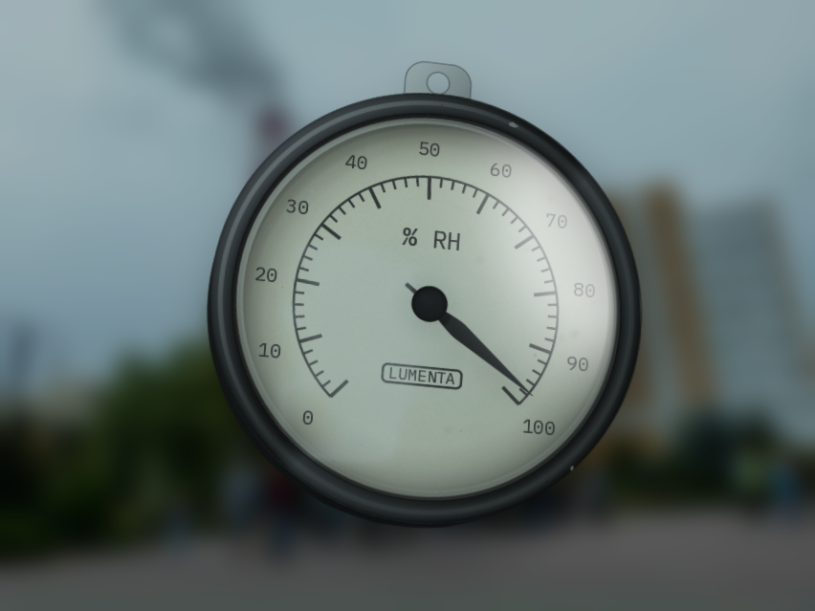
98 %
